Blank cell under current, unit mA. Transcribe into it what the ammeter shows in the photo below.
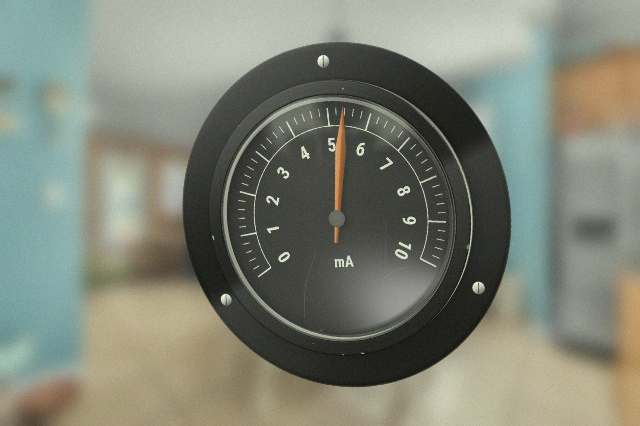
5.4 mA
